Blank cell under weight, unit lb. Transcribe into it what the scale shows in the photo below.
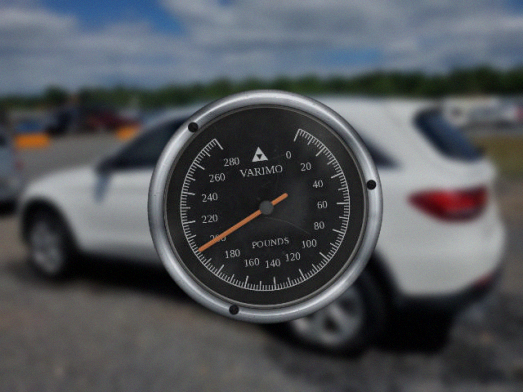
200 lb
